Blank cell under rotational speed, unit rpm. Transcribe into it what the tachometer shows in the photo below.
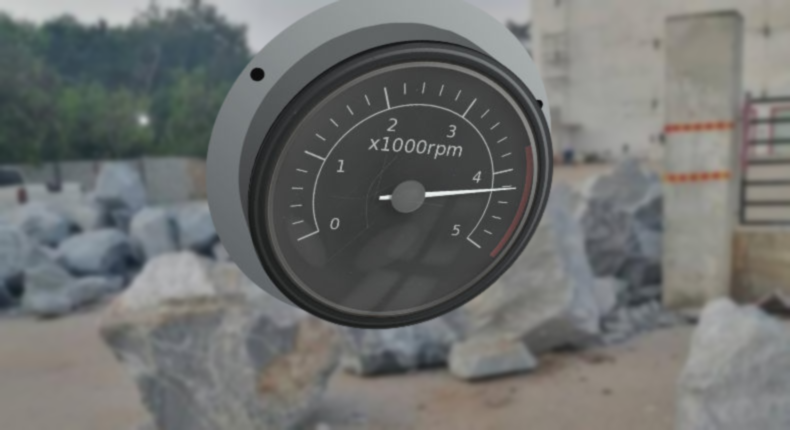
4200 rpm
